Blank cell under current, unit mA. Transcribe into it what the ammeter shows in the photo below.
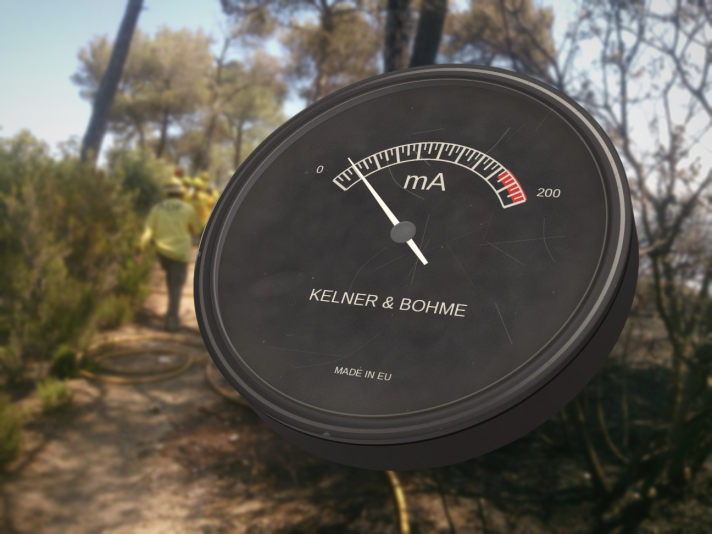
20 mA
